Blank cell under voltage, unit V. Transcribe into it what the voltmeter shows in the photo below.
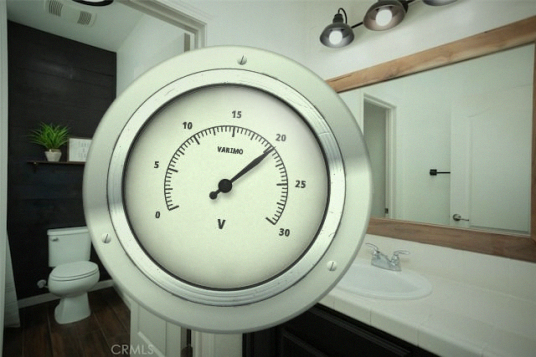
20.5 V
